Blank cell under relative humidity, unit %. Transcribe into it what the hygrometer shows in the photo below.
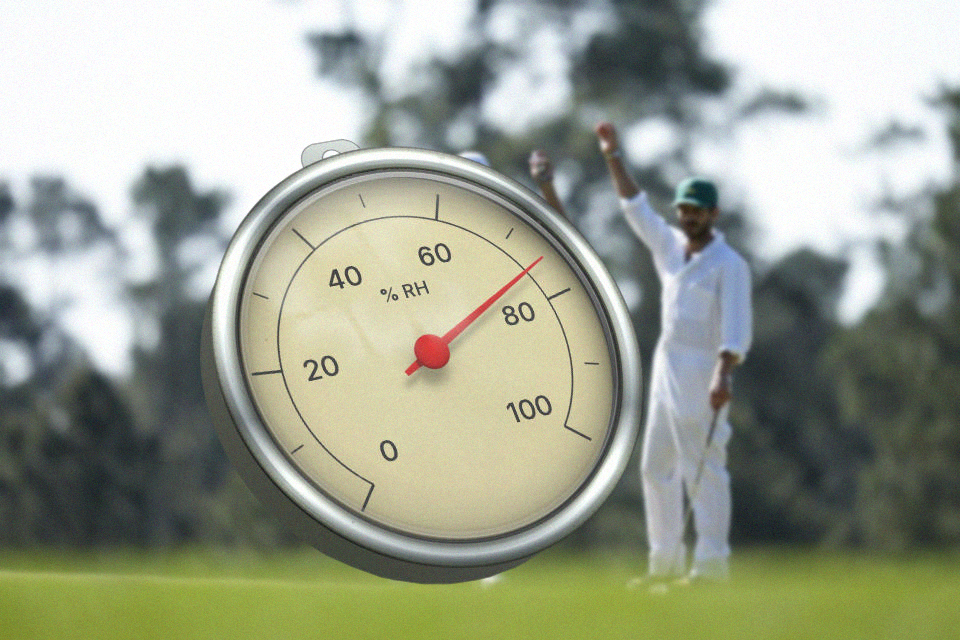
75 %
